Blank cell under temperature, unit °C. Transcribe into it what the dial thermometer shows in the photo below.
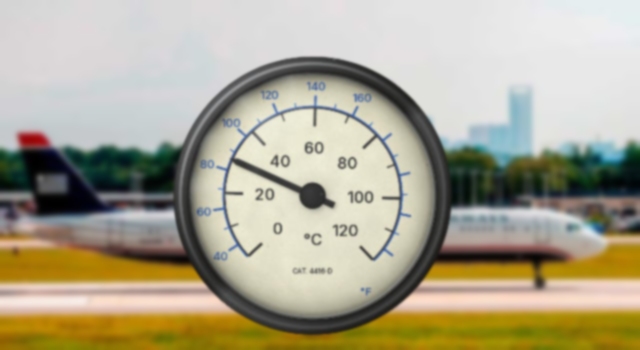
30 °C
